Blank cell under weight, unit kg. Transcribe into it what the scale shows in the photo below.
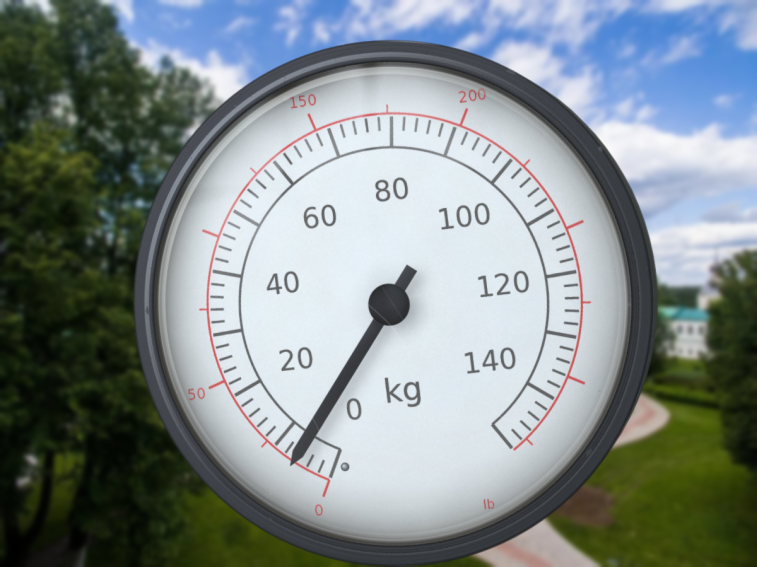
6 kg
